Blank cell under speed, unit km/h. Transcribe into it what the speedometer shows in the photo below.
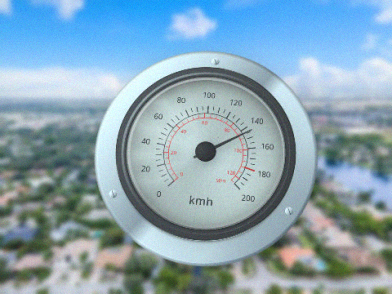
145 km/h
